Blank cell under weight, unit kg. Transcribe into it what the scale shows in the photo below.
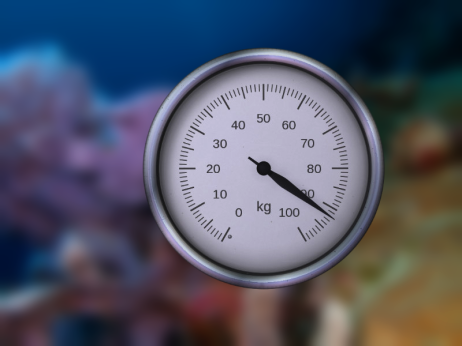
92 kg
